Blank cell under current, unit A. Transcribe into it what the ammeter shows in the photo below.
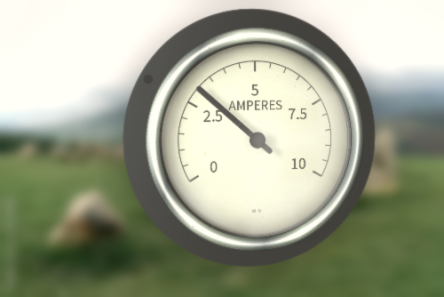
3 A
